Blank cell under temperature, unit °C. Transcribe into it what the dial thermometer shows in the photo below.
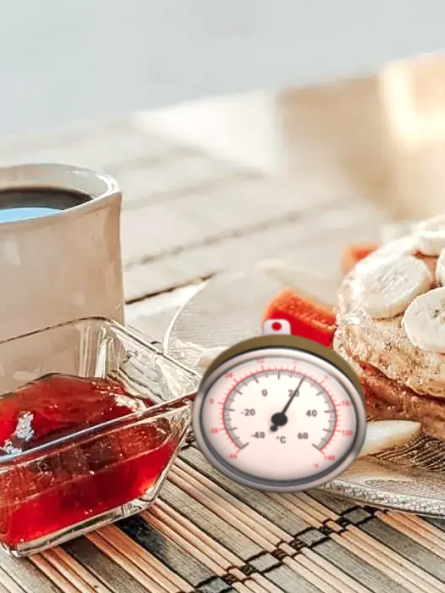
20 °C
